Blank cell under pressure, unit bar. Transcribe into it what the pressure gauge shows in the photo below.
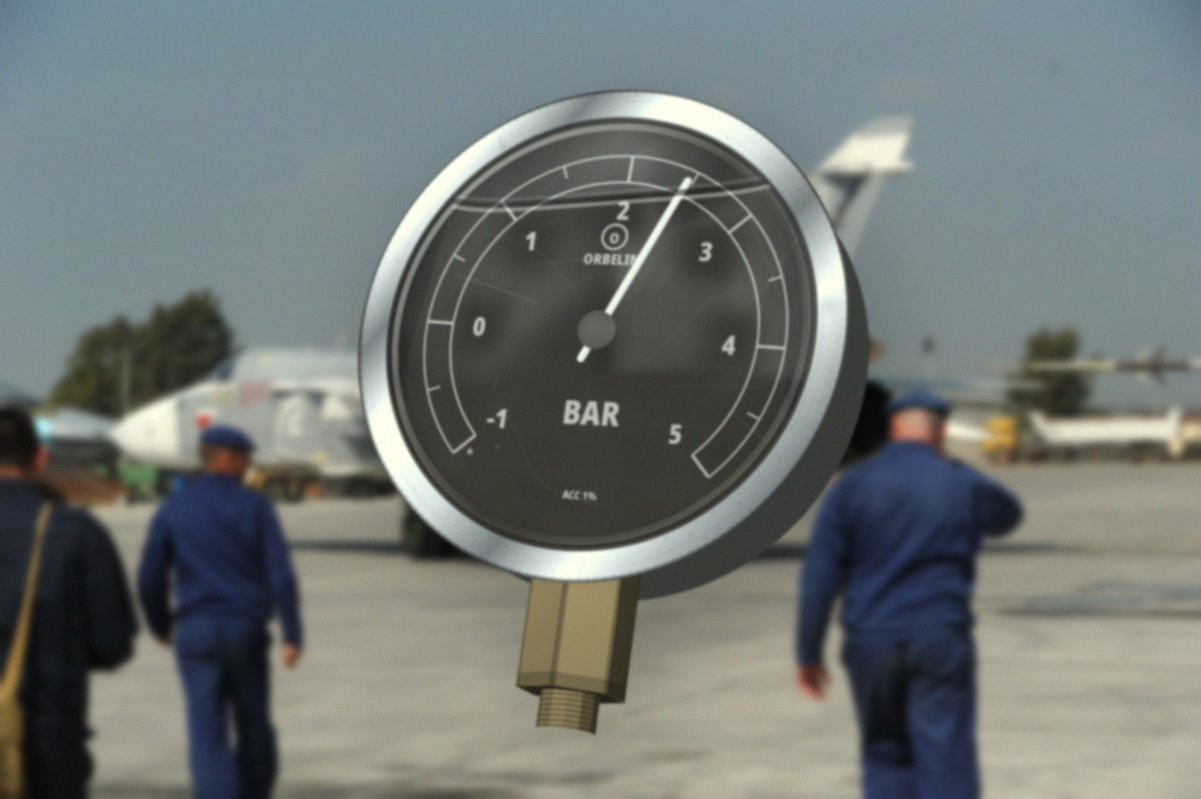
2.5 bar
